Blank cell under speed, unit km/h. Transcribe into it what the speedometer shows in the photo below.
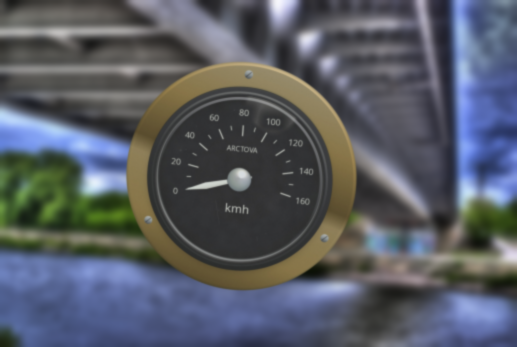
0 km/h
